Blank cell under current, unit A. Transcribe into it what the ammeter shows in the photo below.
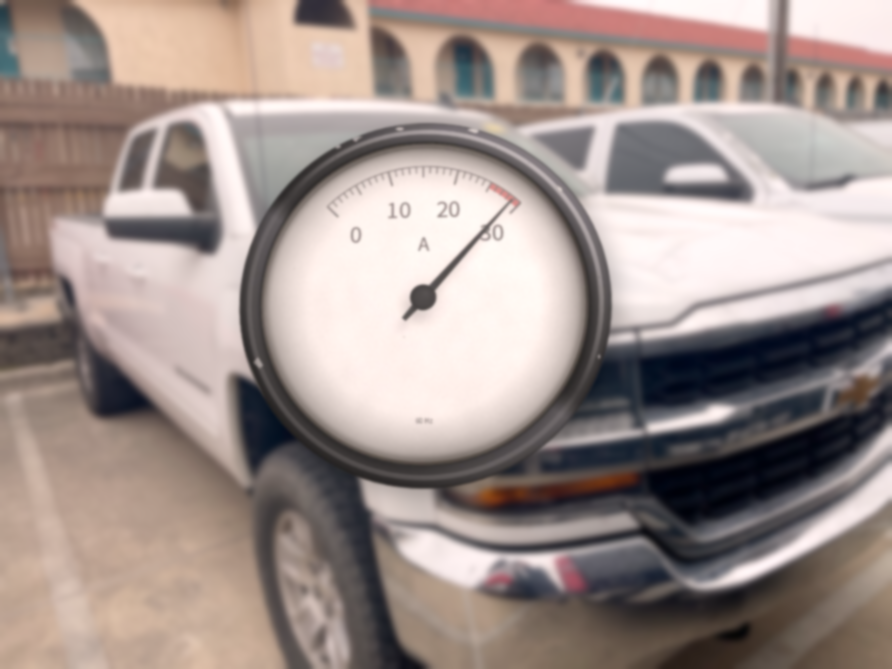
29 A
